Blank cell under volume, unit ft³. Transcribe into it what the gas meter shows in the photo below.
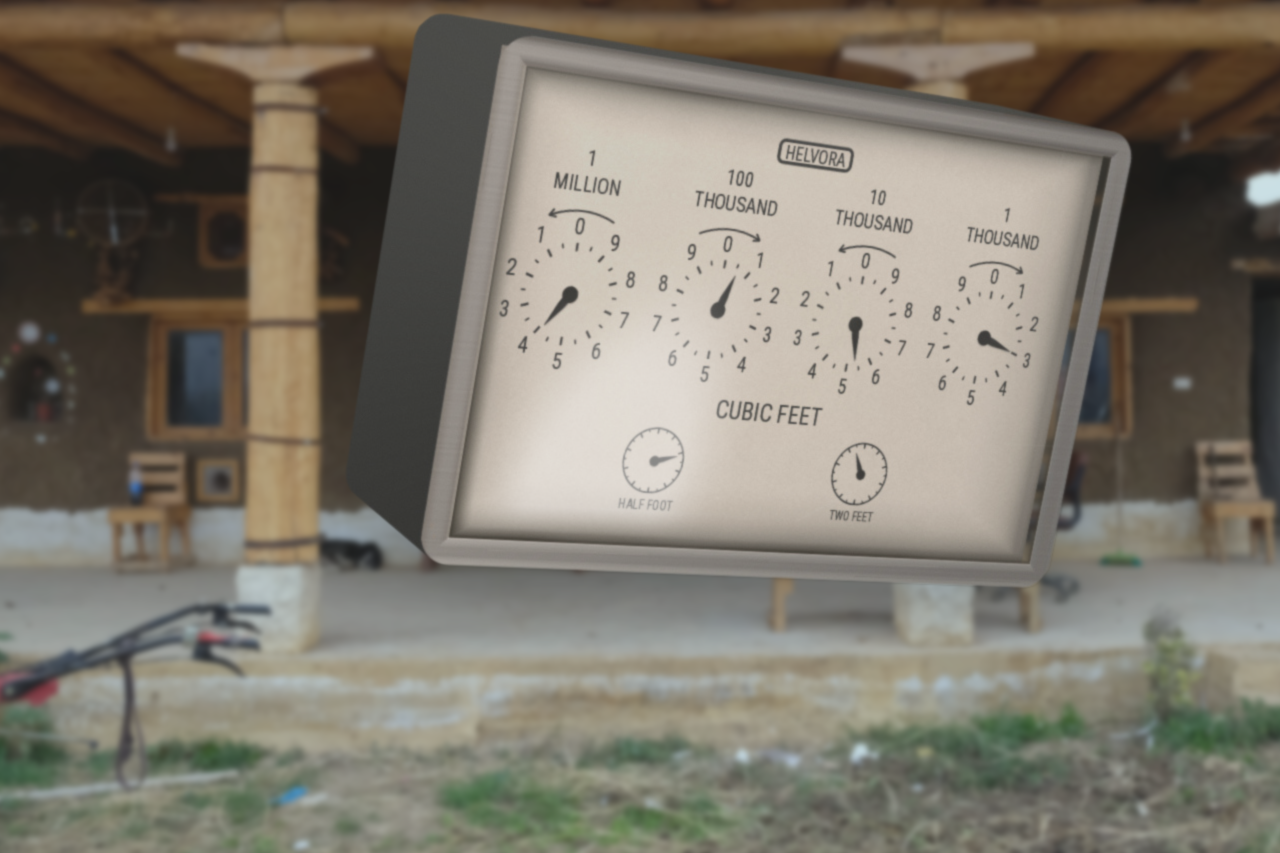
405300 ft³
